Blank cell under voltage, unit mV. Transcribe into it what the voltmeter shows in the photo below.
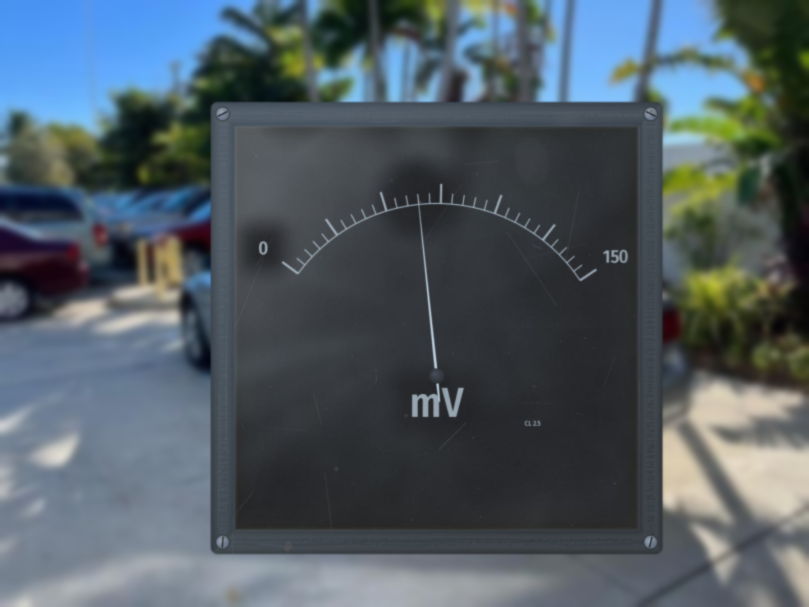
65 mV
